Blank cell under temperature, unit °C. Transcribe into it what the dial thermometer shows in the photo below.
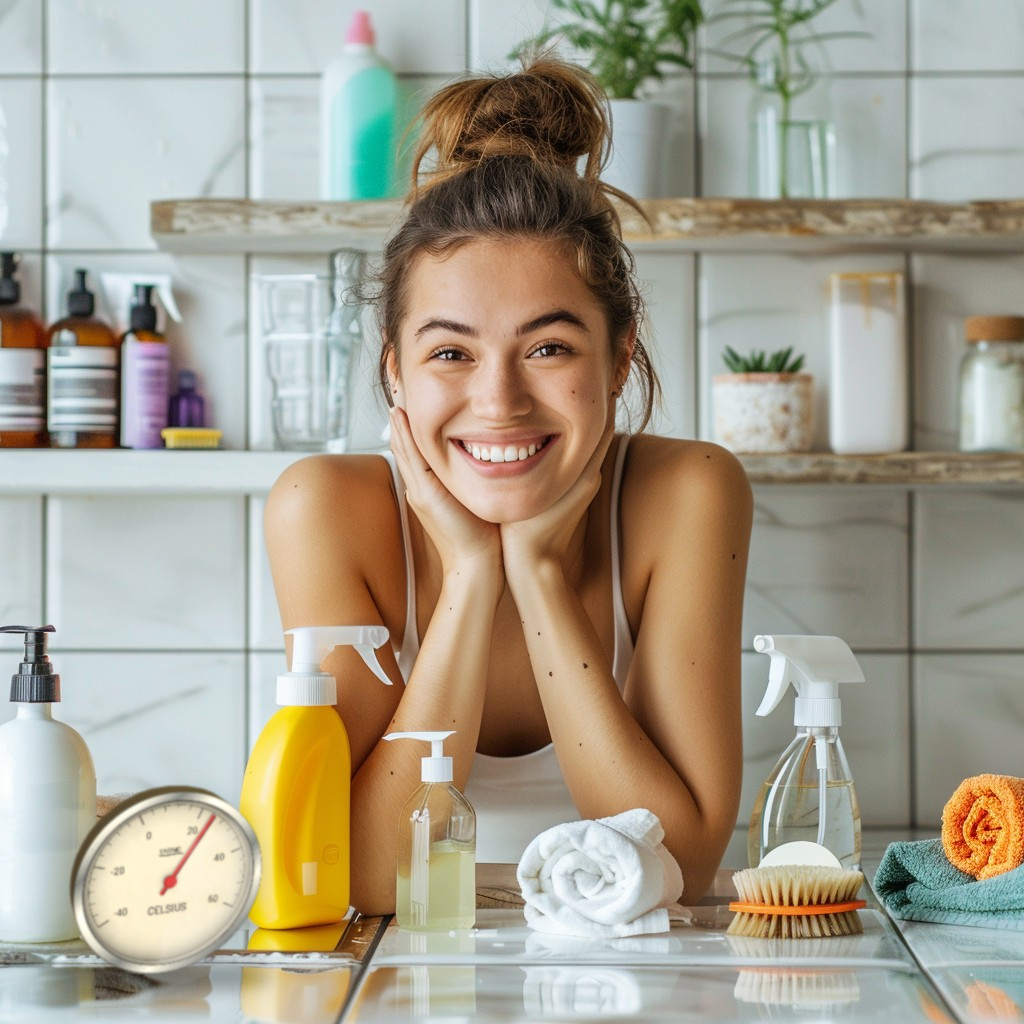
24 °C
